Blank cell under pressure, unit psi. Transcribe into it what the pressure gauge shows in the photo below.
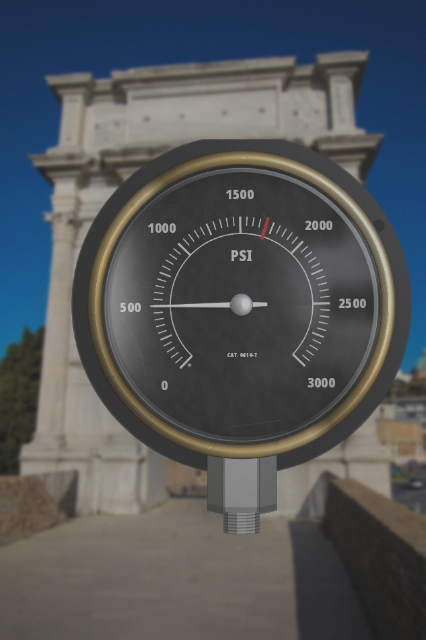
500 psi
